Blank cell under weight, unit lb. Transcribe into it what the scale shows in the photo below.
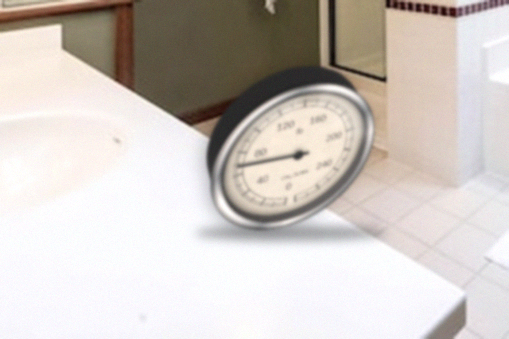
70 lb
